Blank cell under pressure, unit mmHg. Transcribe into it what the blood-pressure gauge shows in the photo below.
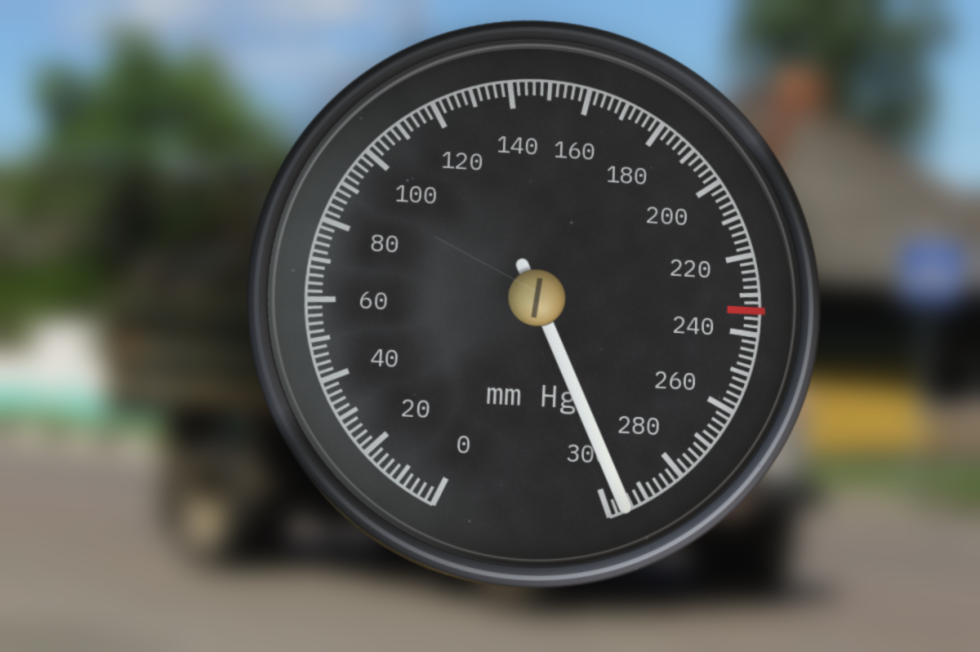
296 mmHg
